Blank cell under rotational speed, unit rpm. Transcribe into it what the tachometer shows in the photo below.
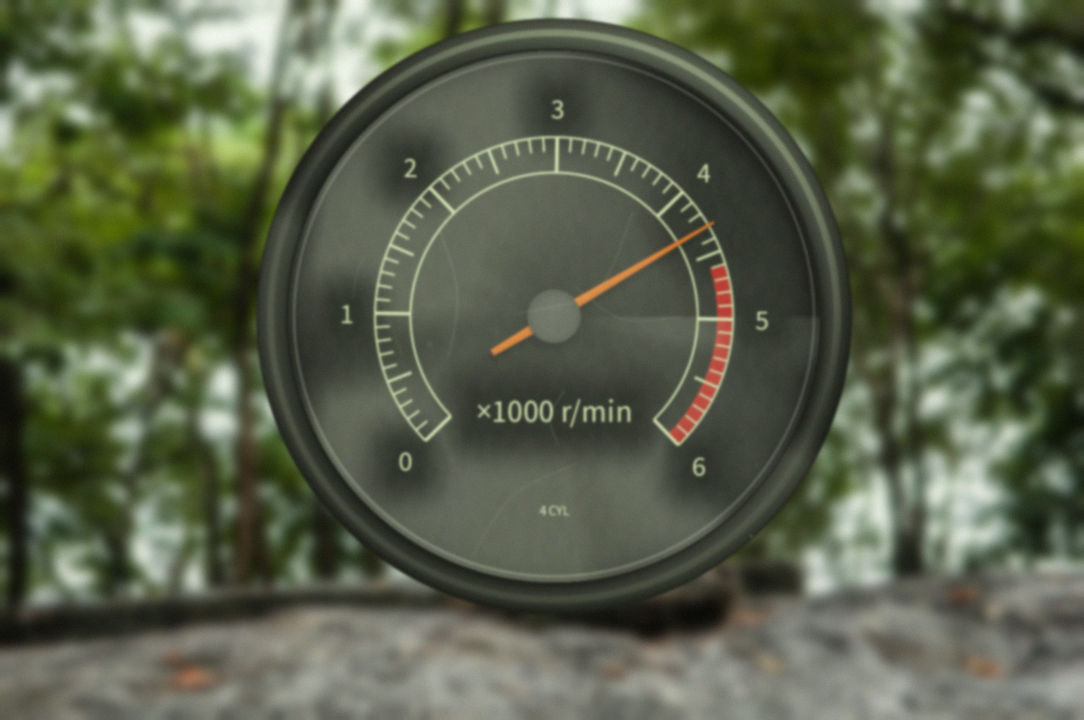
4300 rpm
